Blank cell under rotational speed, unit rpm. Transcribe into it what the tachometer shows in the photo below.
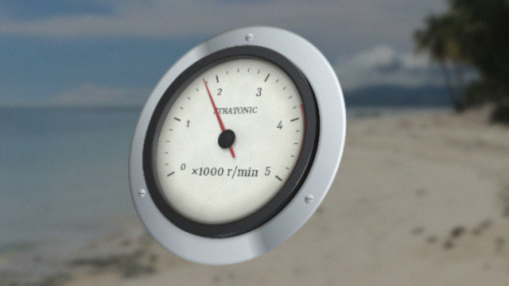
1800 rpm
